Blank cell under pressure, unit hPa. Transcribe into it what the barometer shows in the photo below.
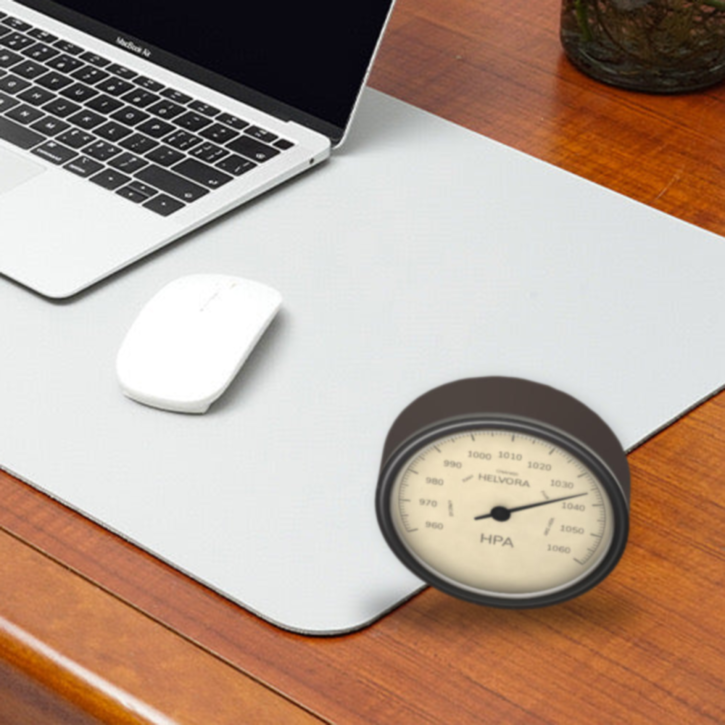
1035 hPa
